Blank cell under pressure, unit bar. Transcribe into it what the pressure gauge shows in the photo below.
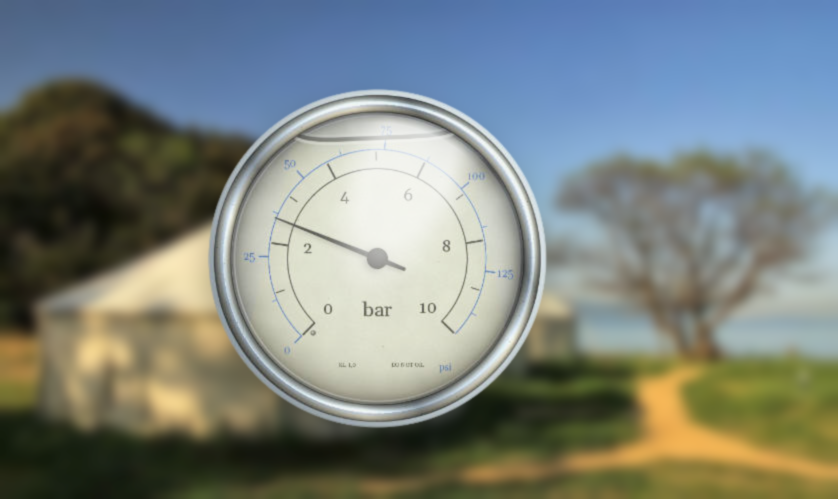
2.5 bar
